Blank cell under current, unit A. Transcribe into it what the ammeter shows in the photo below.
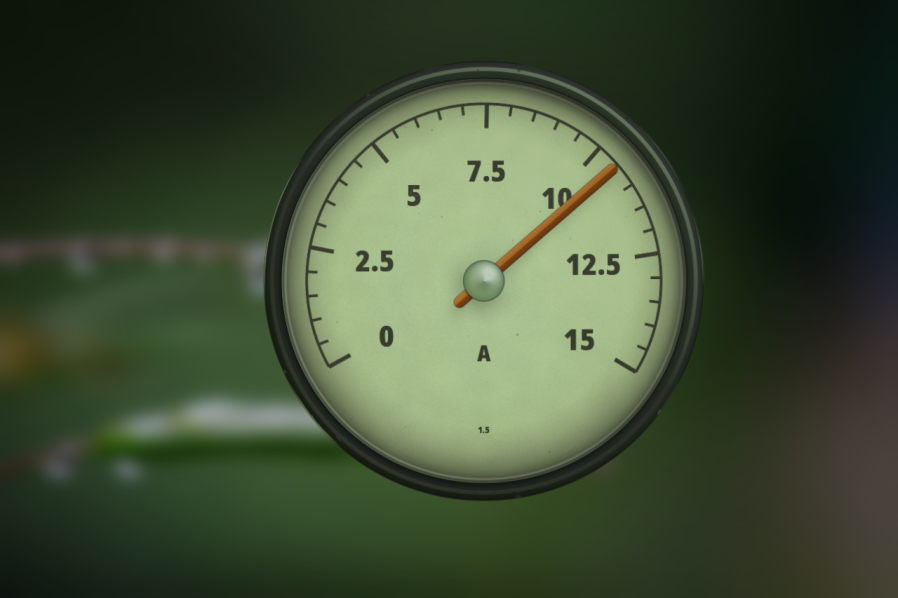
10.5 A
